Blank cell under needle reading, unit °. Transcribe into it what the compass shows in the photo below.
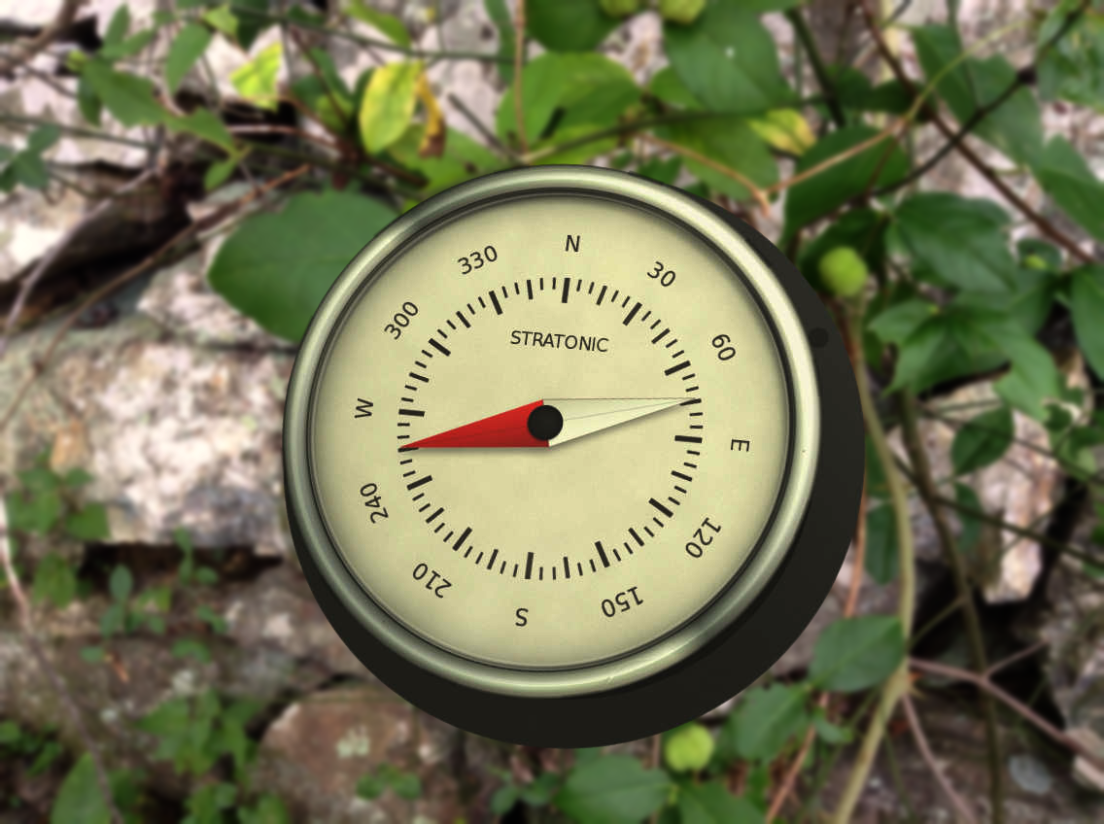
255 °
